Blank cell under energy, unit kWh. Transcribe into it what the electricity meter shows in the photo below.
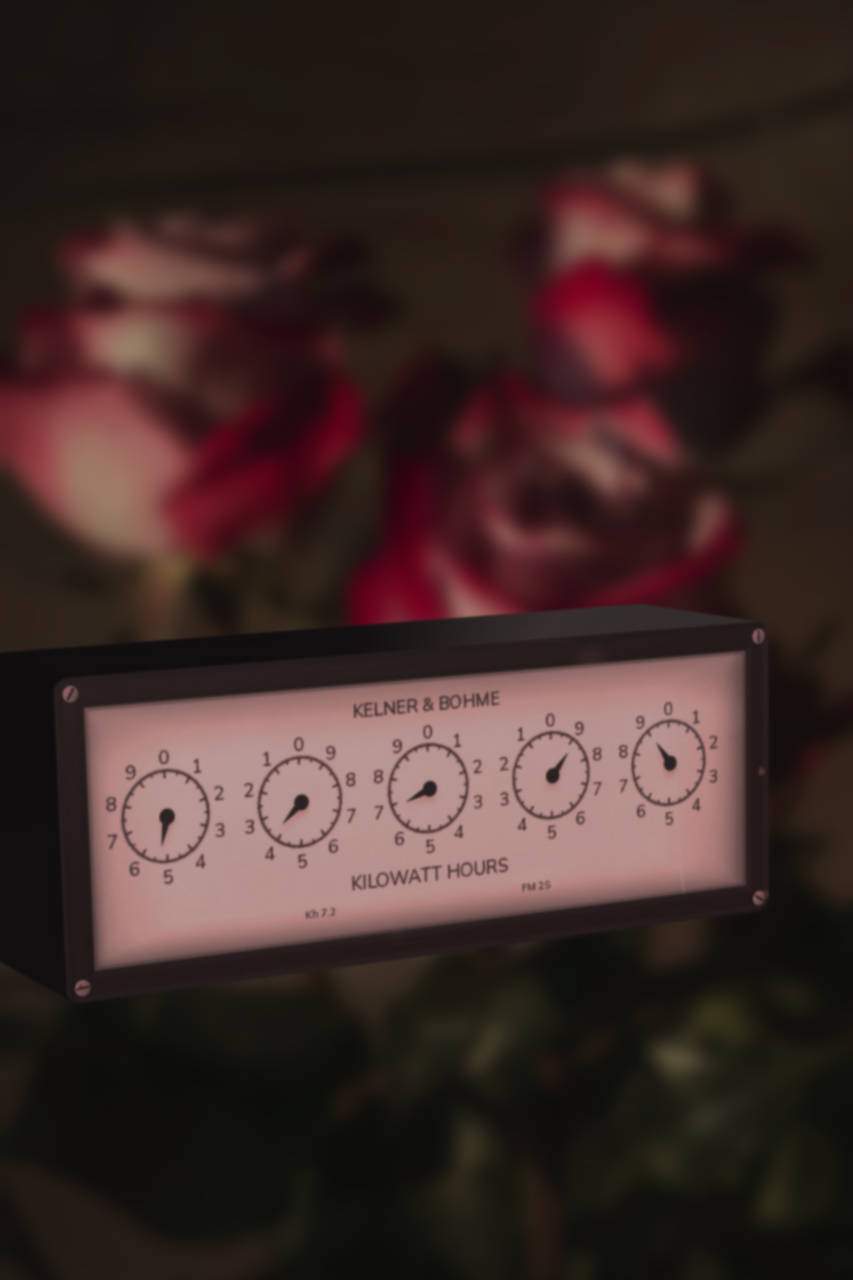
53689 kWh
